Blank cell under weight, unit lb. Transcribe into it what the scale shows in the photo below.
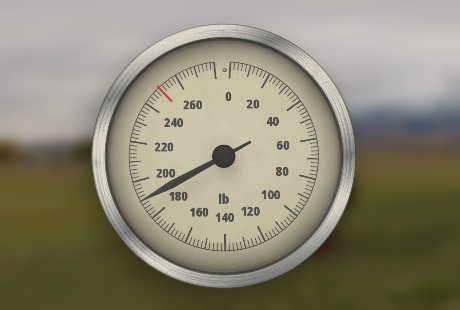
190 lb
